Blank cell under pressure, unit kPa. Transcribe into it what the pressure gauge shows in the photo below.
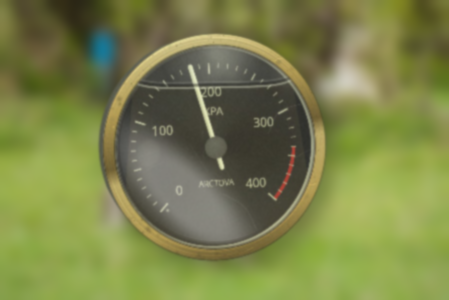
180 kPa
